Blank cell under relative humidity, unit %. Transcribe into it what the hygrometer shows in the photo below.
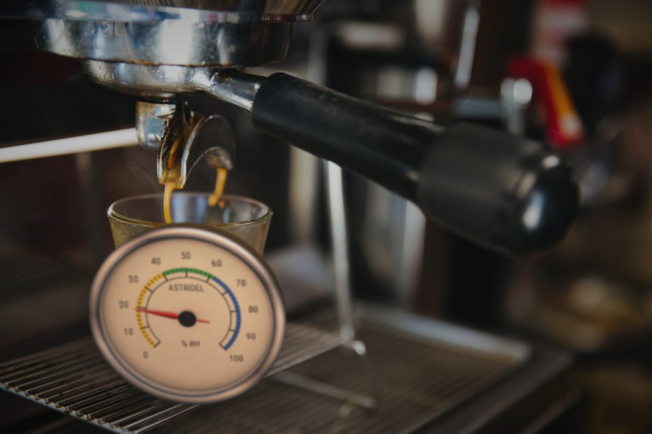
20 %
